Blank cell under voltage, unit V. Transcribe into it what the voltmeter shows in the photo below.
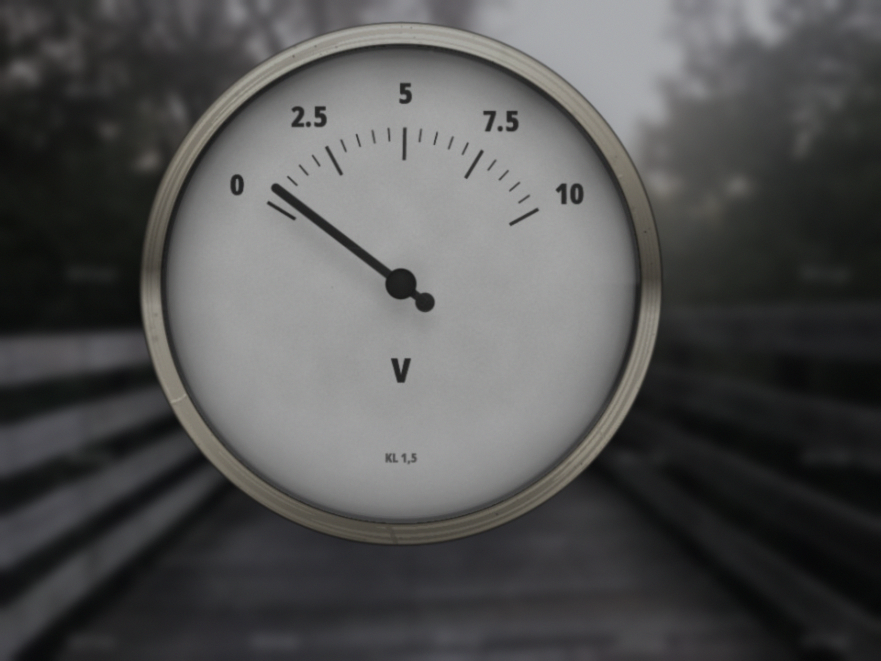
0.5 V
